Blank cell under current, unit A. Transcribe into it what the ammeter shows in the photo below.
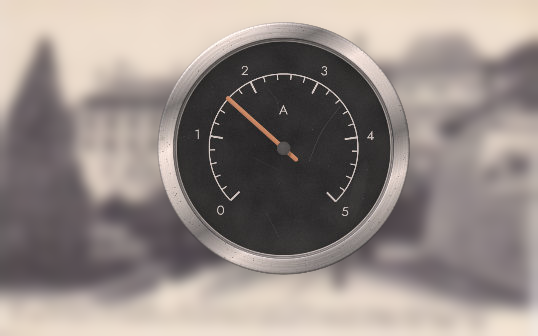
1.6 A
